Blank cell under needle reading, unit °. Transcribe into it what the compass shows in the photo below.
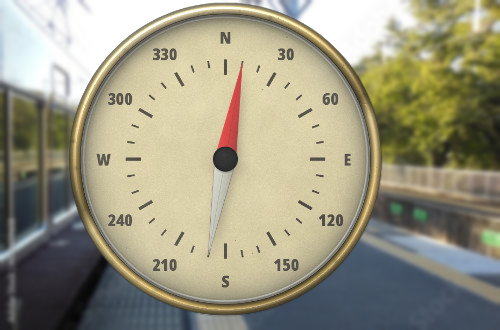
10 °
